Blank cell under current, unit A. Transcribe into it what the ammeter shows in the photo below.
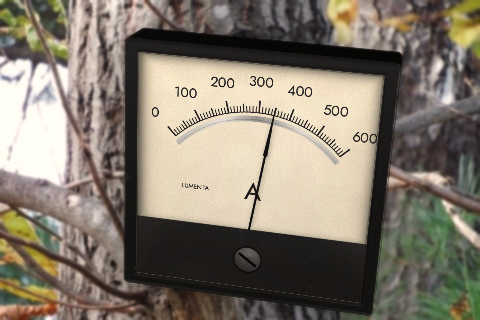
350 A
